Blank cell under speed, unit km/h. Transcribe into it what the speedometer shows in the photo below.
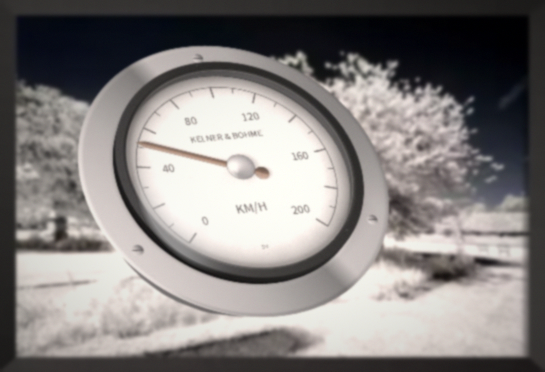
50 km/h
